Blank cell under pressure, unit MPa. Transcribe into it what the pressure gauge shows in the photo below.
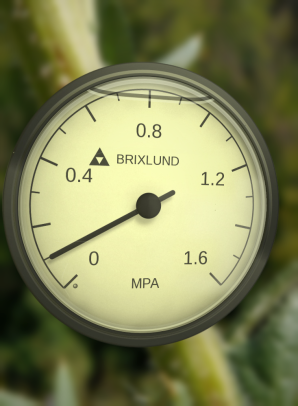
0.1 MPa
